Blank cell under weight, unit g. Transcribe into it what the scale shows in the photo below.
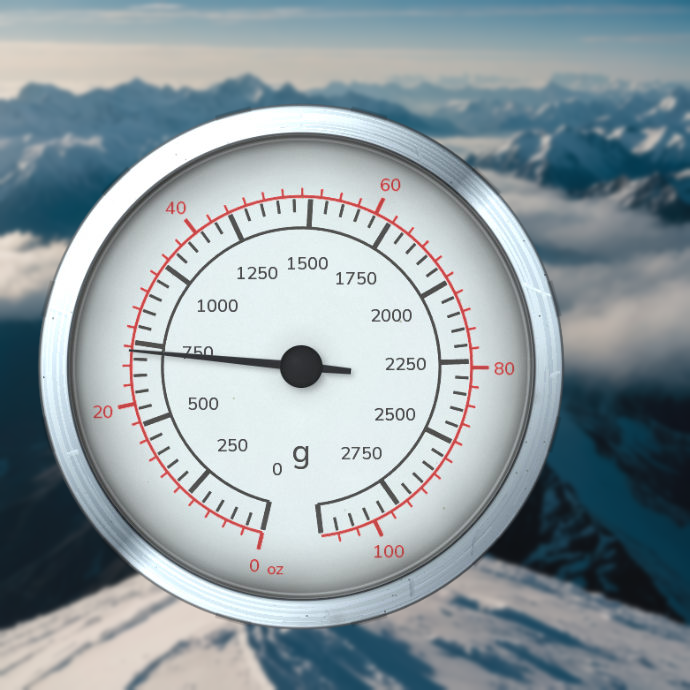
725 g
